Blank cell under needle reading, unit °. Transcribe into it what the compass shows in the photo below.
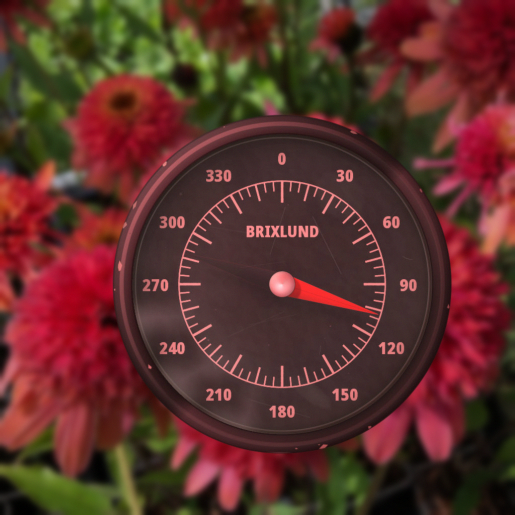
107.5 °
